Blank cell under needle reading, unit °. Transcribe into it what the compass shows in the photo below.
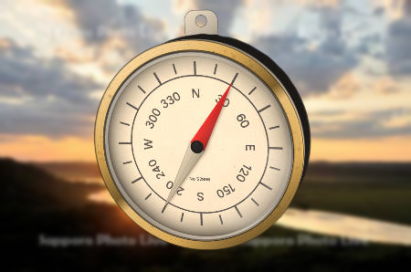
30 °
